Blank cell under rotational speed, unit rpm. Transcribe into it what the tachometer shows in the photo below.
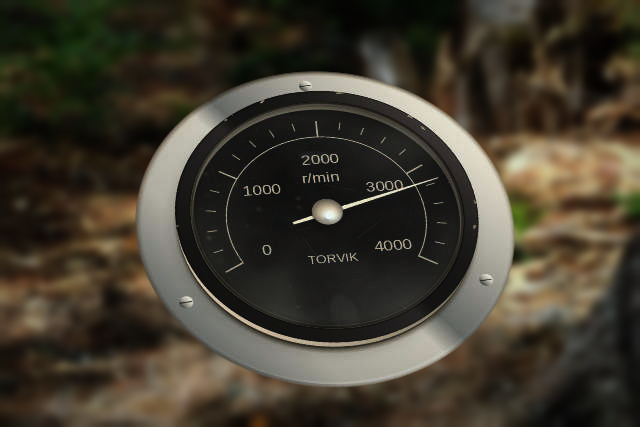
3200 rpm
